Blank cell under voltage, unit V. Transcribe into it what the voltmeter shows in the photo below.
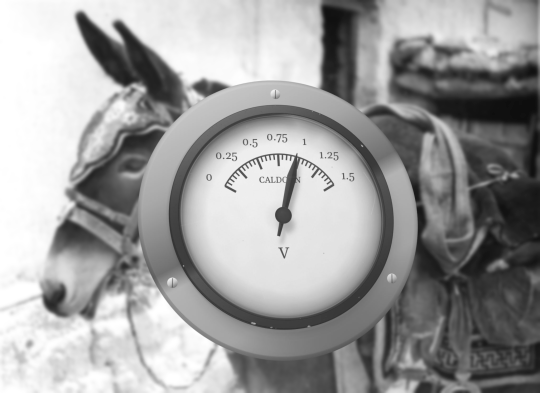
0.95 V
